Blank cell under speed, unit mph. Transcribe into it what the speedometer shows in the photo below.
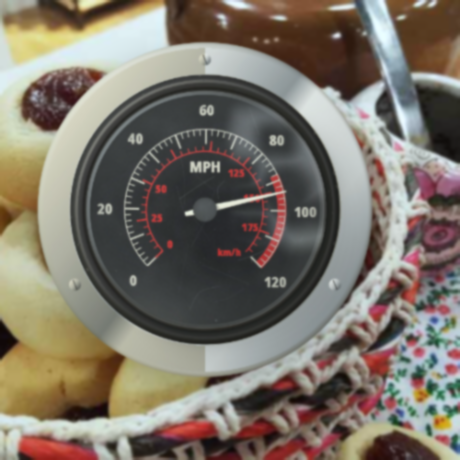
94 mph
